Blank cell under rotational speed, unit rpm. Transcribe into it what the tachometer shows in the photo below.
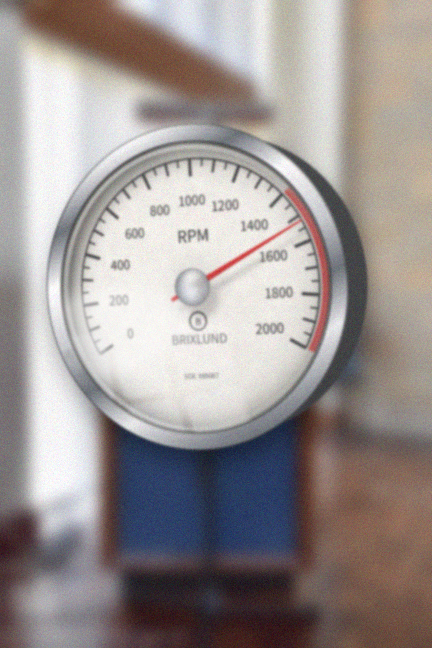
1525 rpm
